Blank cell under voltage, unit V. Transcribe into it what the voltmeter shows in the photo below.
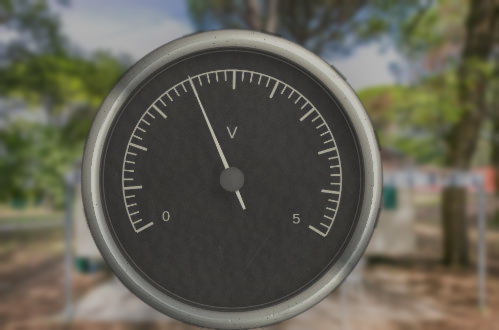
2 V
